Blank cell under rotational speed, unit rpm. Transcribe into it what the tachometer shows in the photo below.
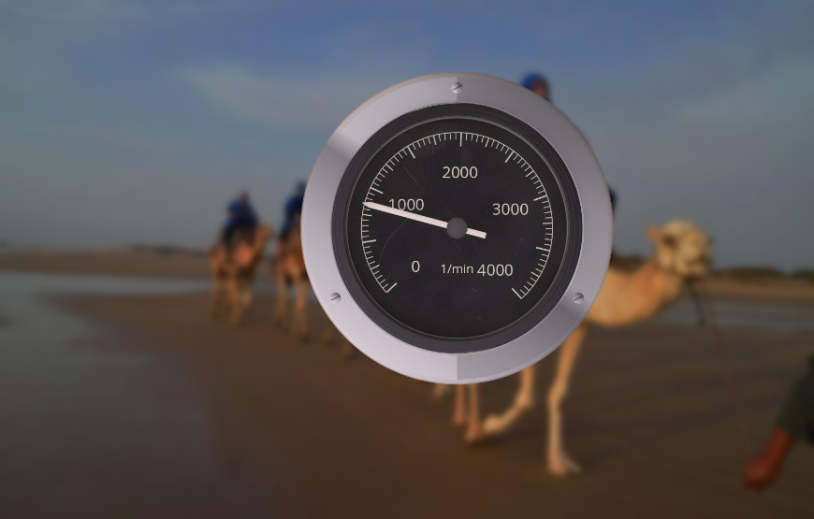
850 rpm
